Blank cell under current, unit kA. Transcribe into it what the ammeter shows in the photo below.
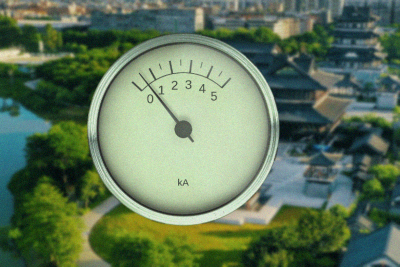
0.5 kA
